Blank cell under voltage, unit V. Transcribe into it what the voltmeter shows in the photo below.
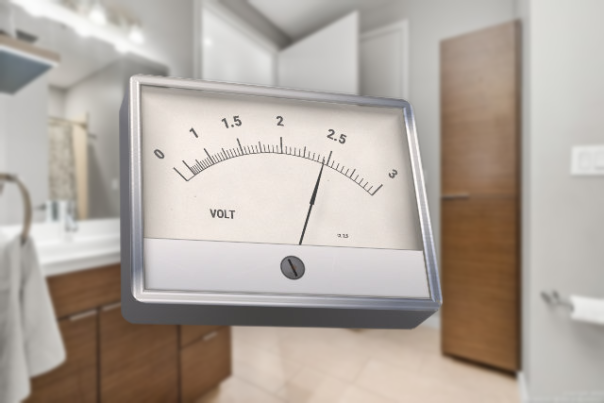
2.45 V
